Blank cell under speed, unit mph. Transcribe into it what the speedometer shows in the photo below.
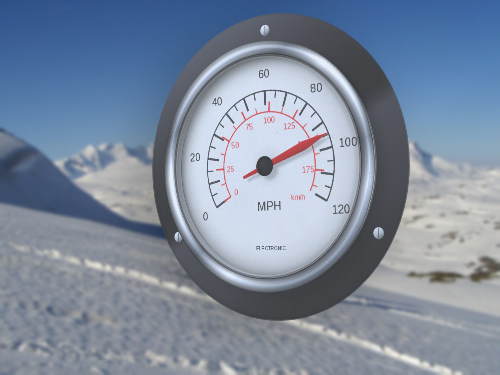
95 mph
